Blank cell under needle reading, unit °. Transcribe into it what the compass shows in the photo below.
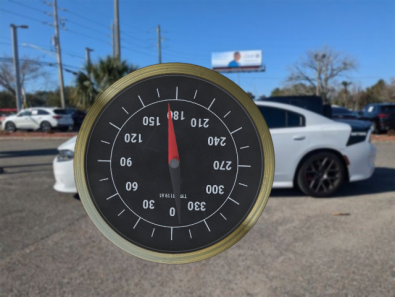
172.5 °
